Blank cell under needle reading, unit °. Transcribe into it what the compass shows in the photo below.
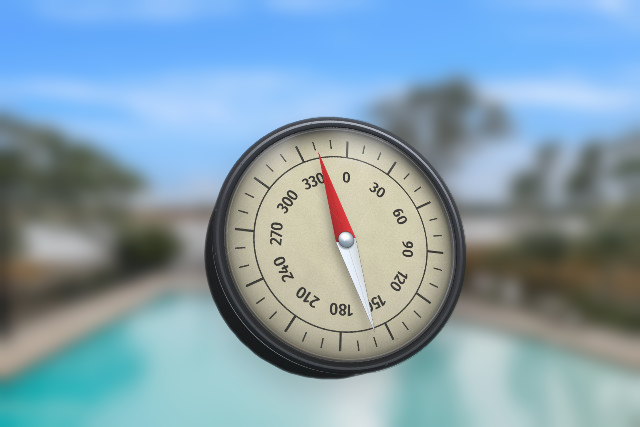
340 °
